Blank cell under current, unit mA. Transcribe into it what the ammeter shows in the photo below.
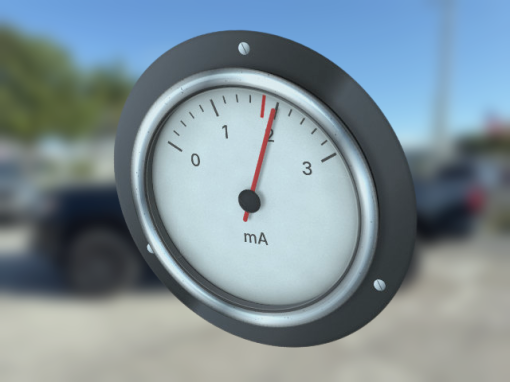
2 mA
